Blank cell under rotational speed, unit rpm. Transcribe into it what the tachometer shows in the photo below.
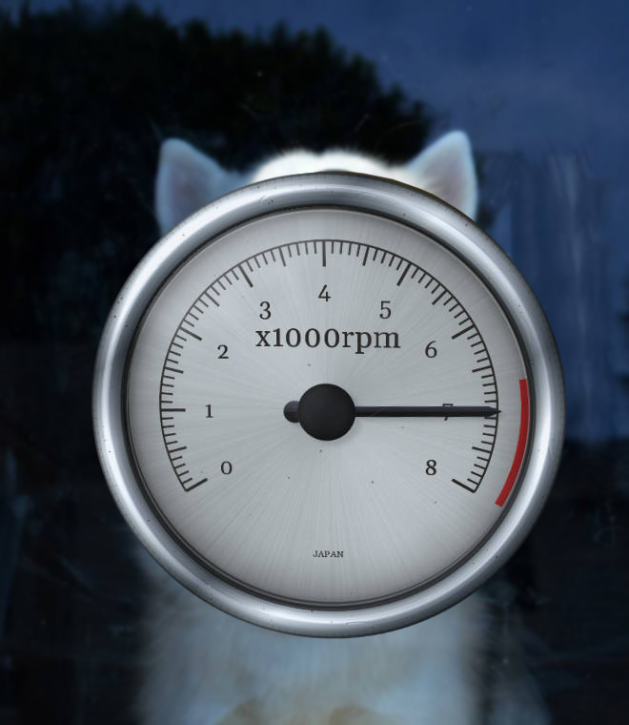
7000 rpm
